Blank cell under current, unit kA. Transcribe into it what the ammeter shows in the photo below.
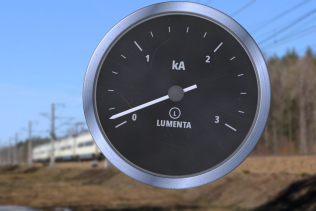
0.1 kA
